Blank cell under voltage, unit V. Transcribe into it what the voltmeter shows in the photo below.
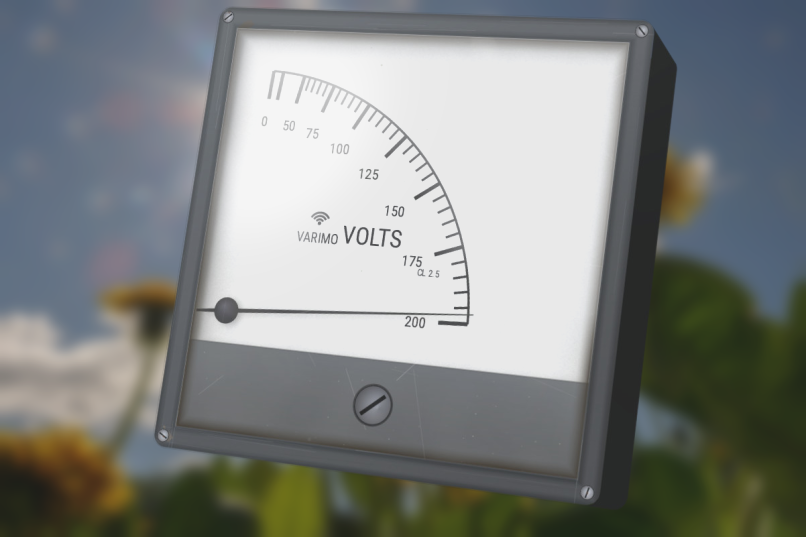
197.5 V
